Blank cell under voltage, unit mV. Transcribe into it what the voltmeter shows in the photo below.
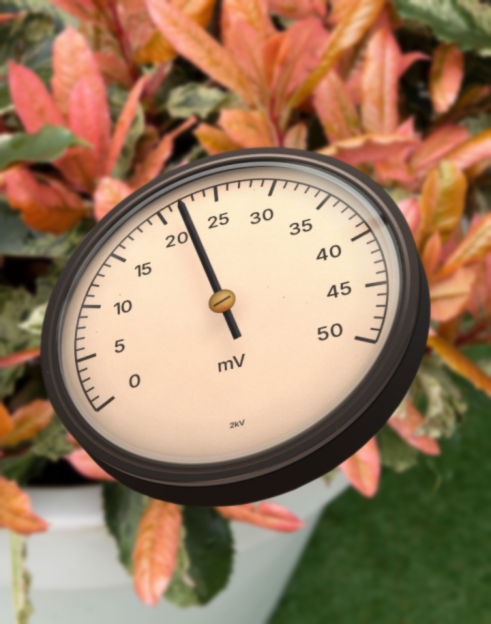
22 mV
